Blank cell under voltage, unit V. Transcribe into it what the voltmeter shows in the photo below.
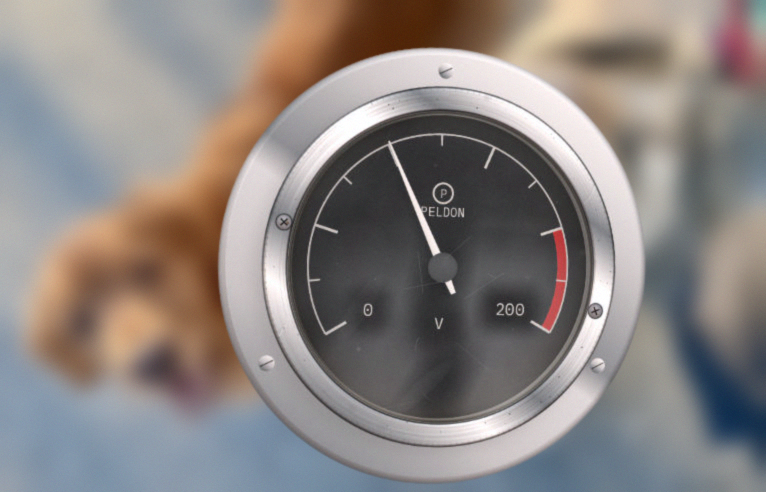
80 V
